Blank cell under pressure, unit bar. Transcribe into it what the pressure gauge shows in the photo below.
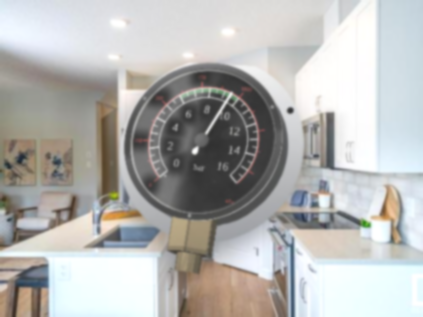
9.5 bar
